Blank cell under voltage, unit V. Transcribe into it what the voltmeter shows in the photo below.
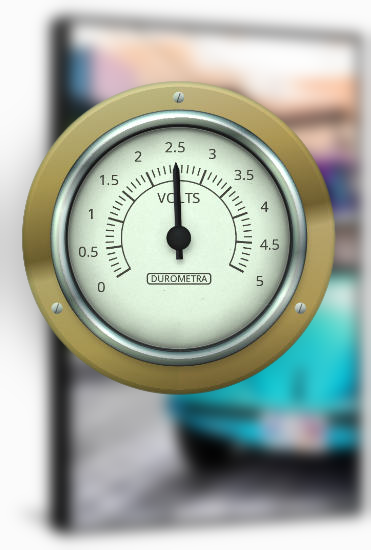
2.5 V
